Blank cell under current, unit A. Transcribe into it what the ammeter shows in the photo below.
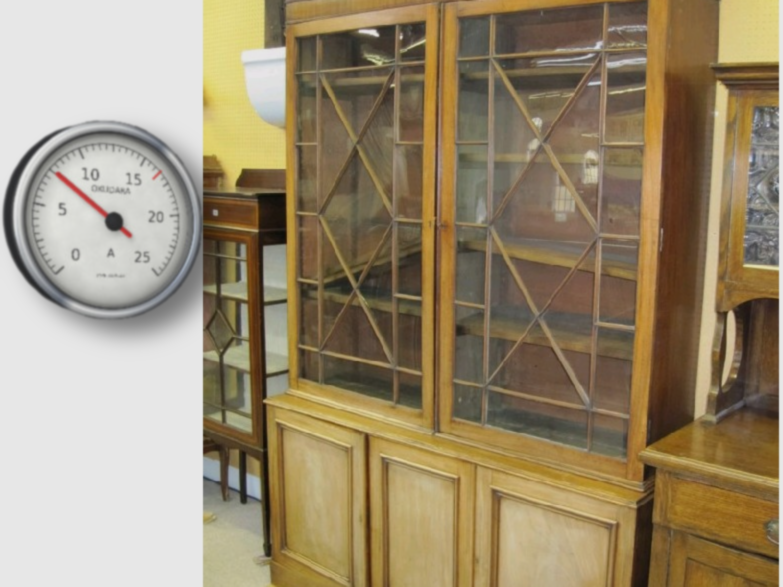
7.5 A
